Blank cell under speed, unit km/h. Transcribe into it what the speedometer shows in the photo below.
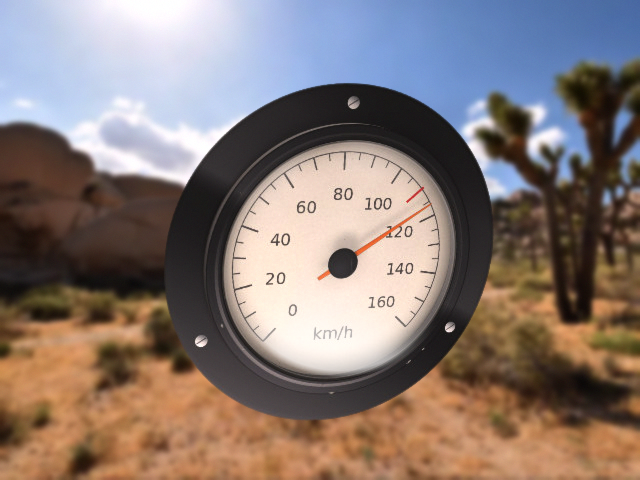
115 km/h
